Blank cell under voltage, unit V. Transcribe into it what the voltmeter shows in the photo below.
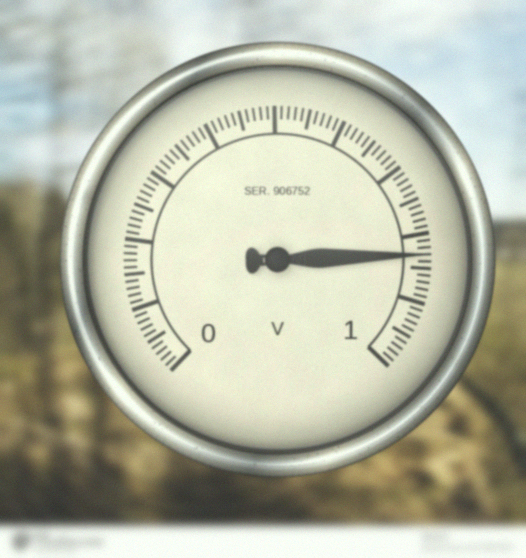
0.83 V
